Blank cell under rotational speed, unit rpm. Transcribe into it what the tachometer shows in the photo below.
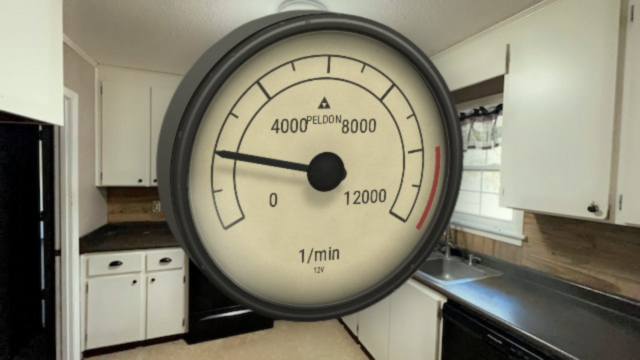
2000 rpm
